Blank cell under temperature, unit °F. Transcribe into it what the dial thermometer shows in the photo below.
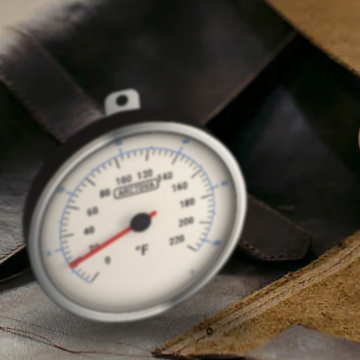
20 °F
